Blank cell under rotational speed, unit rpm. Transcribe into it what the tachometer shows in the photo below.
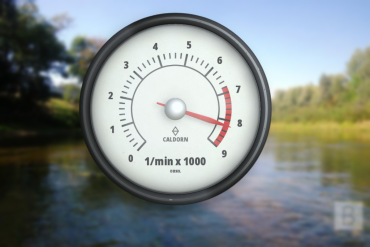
8200 rpm
